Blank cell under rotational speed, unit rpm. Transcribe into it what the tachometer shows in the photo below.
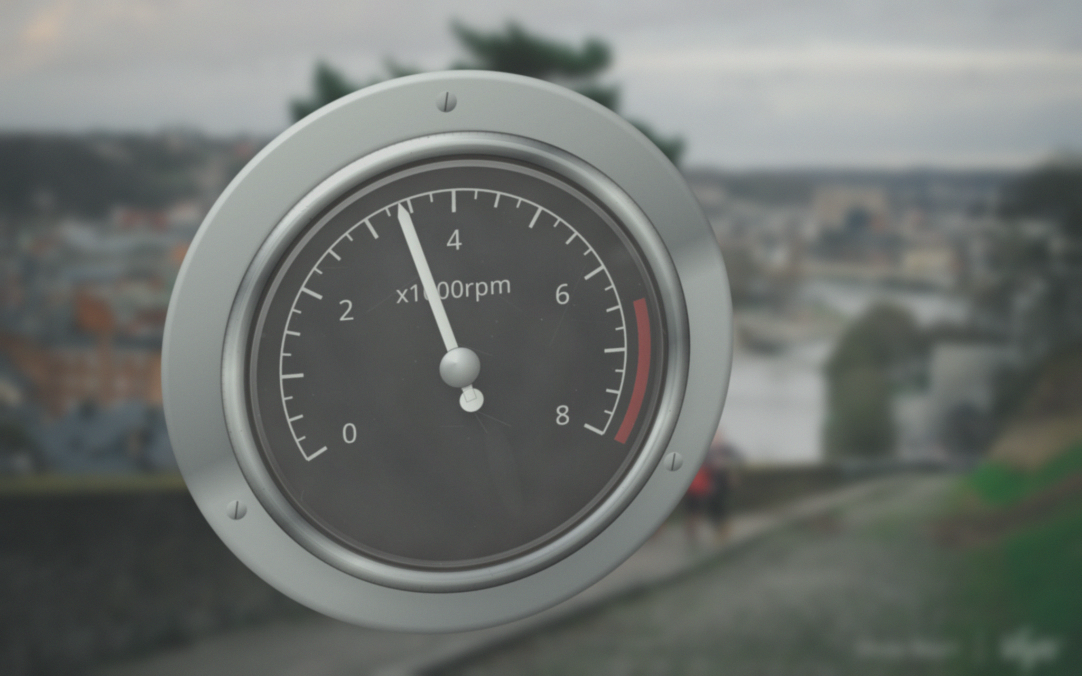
3375 rpm
